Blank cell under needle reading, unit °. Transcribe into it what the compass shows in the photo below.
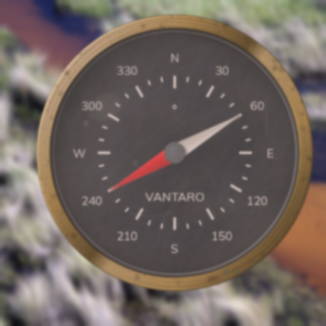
240 °
